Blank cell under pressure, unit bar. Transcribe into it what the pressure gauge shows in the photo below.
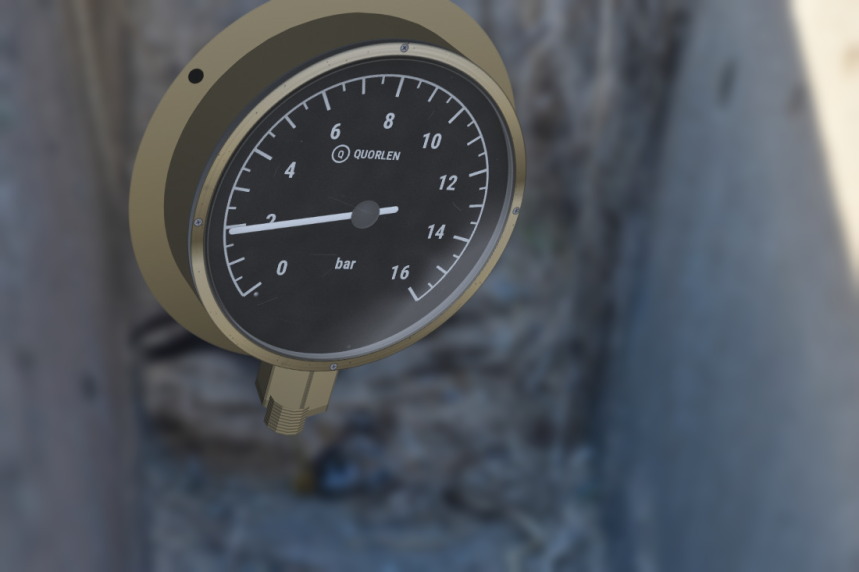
2 bar
